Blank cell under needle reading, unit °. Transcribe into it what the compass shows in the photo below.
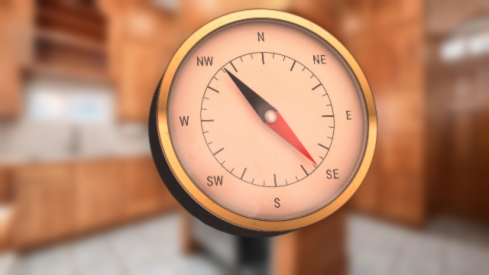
140 °
